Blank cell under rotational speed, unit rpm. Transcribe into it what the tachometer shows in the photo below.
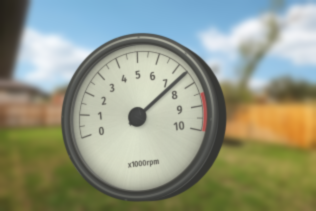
7500 rpm
